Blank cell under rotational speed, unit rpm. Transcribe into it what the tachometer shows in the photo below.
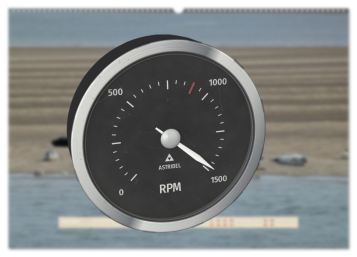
1475 rpm
